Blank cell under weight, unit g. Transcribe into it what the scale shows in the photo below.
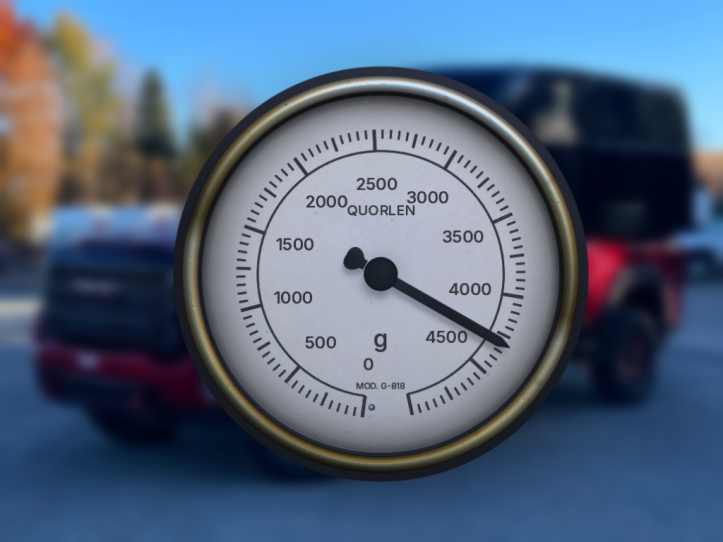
4300 g
